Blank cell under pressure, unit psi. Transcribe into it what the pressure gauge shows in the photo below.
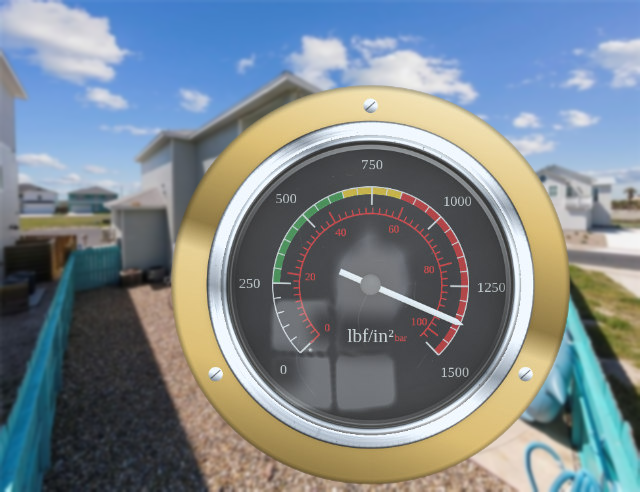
1375 psi
